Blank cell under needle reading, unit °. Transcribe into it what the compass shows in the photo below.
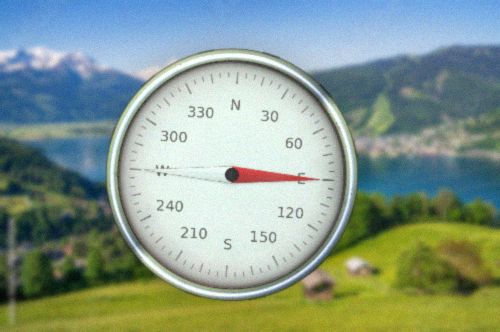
90 °
